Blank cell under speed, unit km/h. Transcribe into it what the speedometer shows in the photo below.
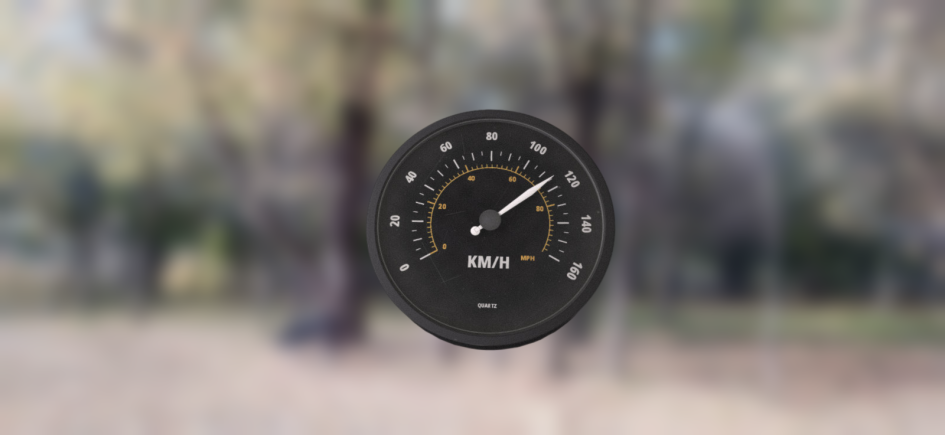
115 km/h
